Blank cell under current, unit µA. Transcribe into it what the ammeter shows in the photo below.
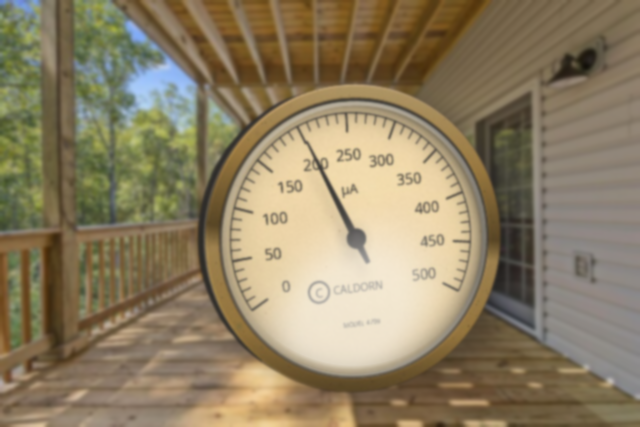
200 µA
